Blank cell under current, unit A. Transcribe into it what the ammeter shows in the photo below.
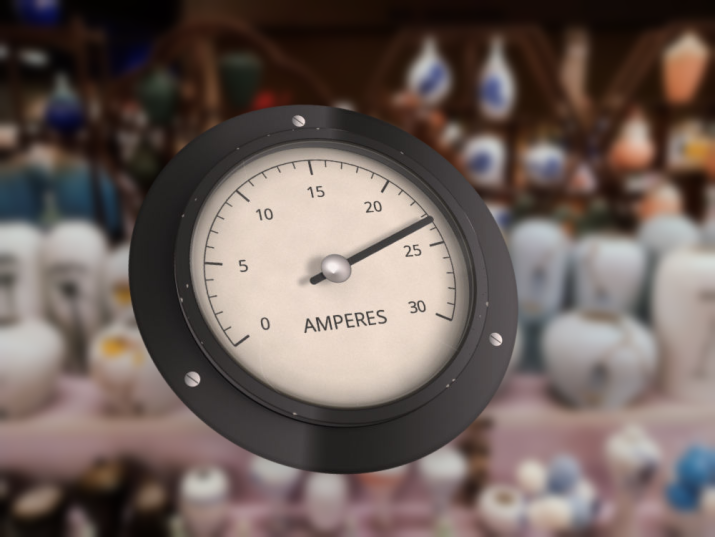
23.5 A
